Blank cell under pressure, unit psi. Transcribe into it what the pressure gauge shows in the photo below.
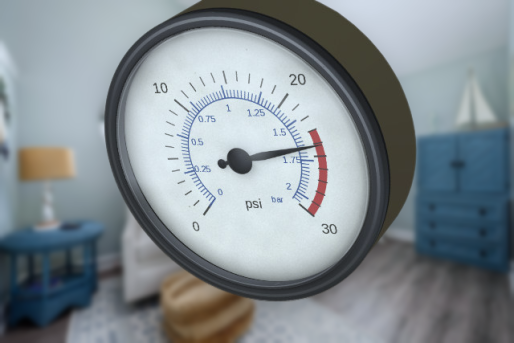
24 psi
